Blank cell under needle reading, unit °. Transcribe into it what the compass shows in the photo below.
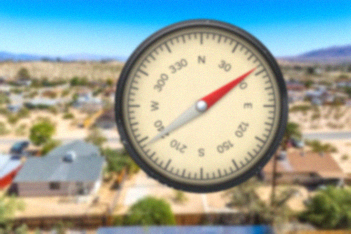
55 °
